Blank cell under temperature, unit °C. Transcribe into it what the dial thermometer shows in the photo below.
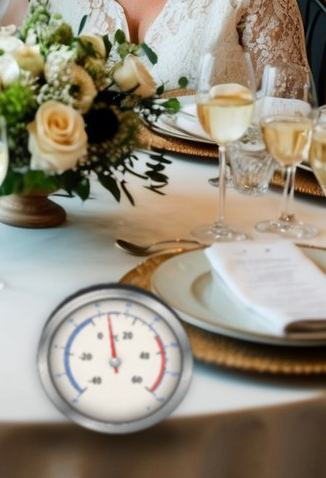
8 °C
